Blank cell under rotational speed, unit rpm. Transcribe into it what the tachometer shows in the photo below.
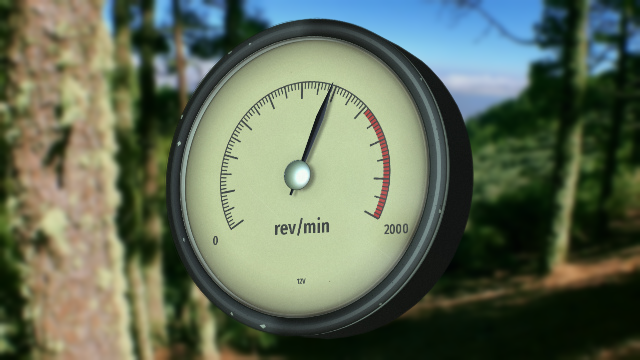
1200 rpm
